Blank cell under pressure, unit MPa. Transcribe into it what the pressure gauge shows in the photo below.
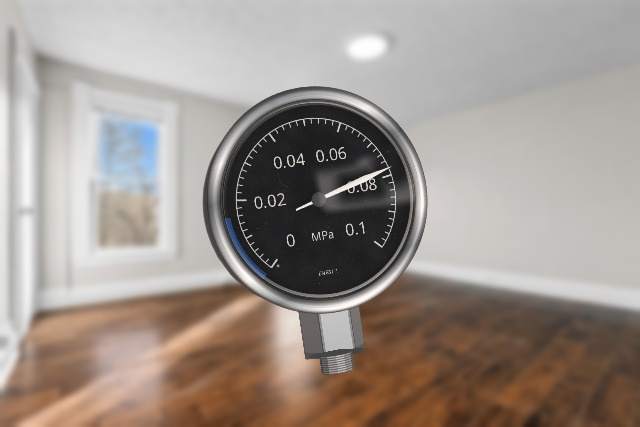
0.078 MPa
